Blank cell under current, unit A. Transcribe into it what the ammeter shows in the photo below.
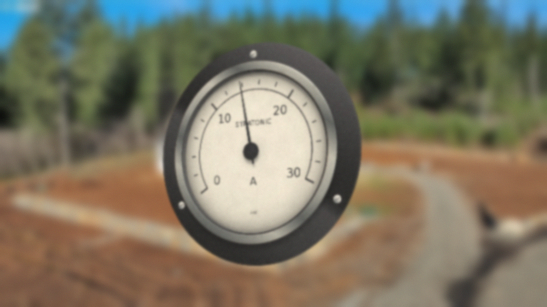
14 A
